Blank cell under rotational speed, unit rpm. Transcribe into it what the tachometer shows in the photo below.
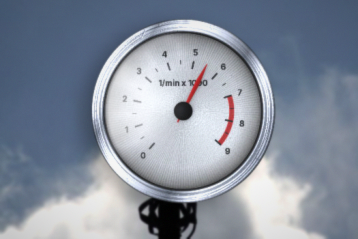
5500 rpm
